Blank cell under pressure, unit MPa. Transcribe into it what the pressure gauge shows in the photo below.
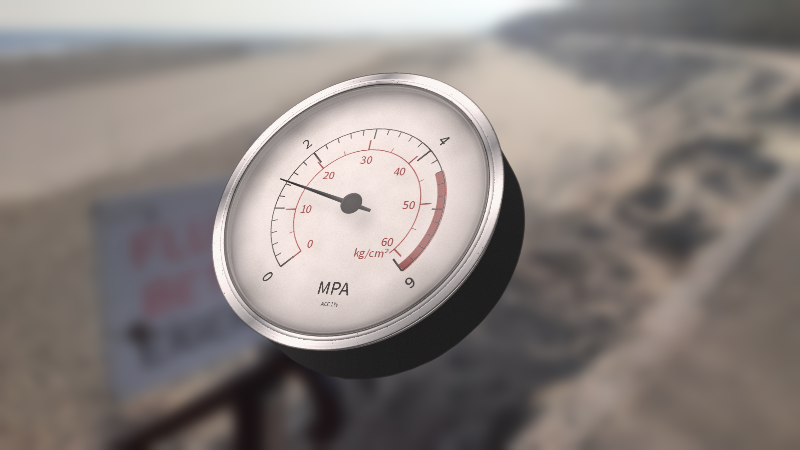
1.4 MPa
